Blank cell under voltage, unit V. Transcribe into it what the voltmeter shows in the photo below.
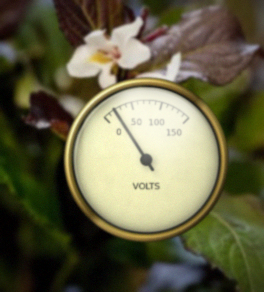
20 V
